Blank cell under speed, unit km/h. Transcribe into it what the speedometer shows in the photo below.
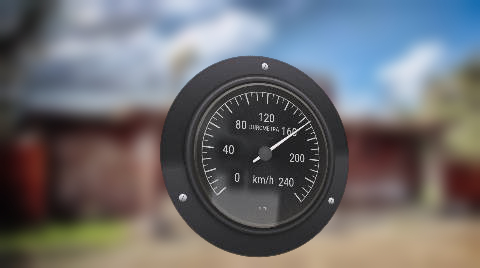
165 km/h
